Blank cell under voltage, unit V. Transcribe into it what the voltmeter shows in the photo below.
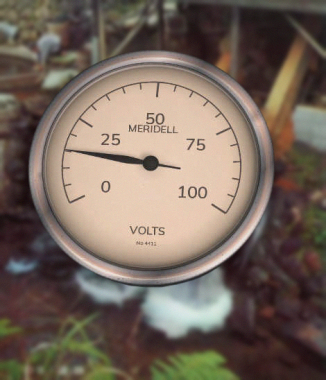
15 V
